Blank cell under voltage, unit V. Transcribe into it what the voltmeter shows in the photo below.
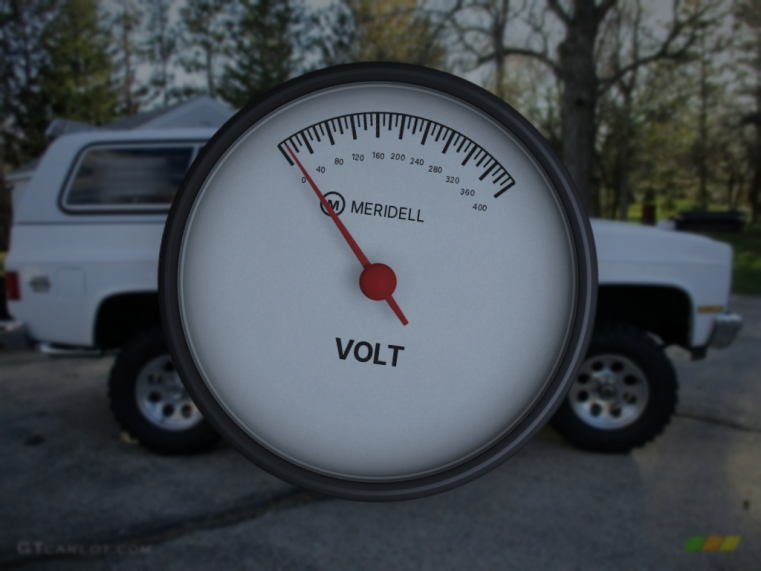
10 V
